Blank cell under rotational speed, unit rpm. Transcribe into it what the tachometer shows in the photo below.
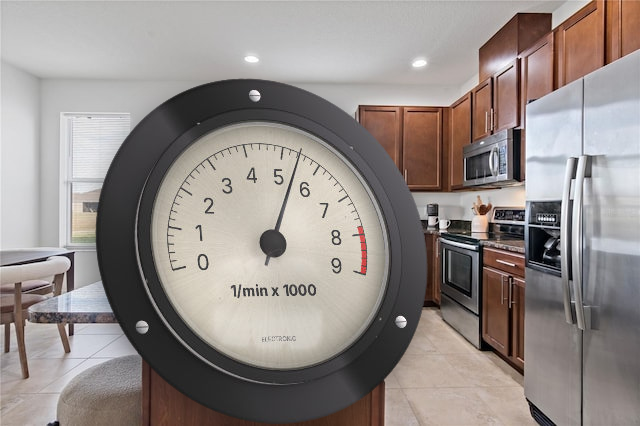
5400 rpm
